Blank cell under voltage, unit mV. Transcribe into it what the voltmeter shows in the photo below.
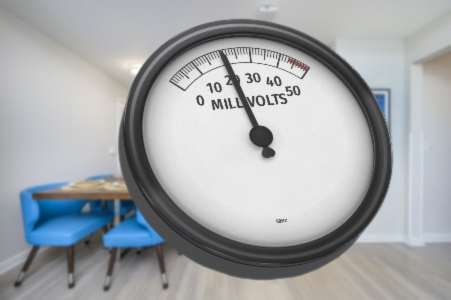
20 mV
